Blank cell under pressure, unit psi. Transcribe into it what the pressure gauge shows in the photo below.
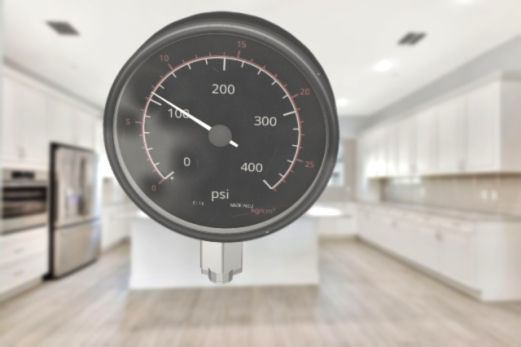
110 psi
